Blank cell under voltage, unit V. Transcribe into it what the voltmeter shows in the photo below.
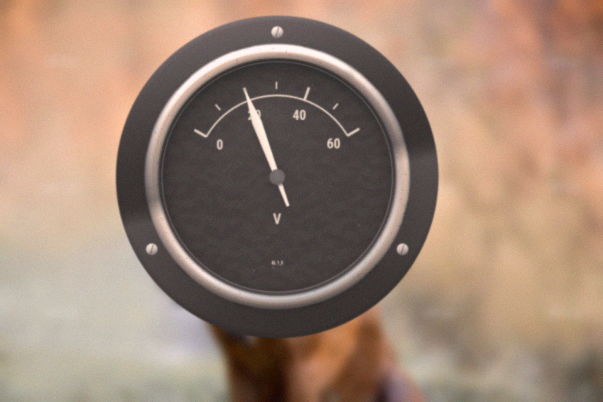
20 V
